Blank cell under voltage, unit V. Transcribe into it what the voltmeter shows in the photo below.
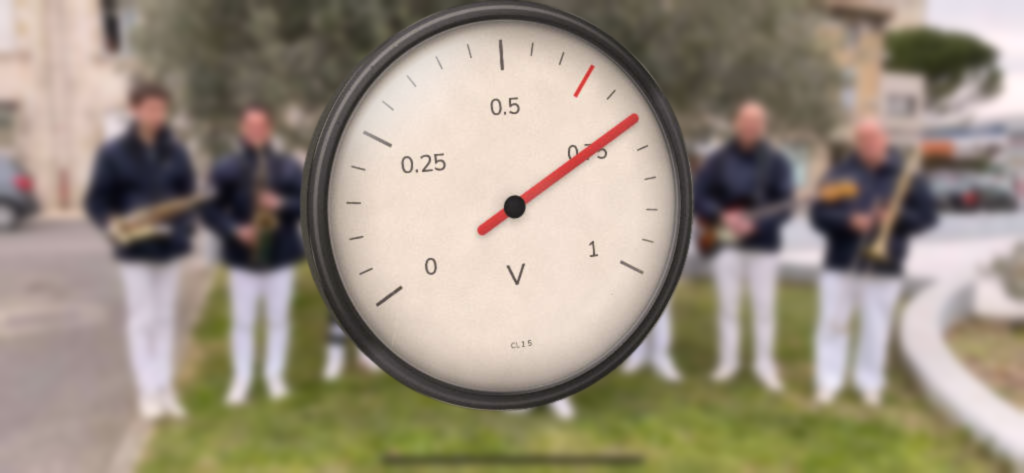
0.75 V
